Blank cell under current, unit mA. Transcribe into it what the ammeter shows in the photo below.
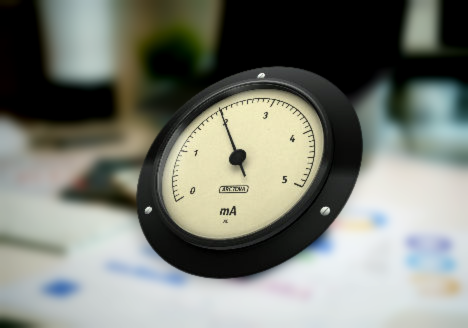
2 mA
